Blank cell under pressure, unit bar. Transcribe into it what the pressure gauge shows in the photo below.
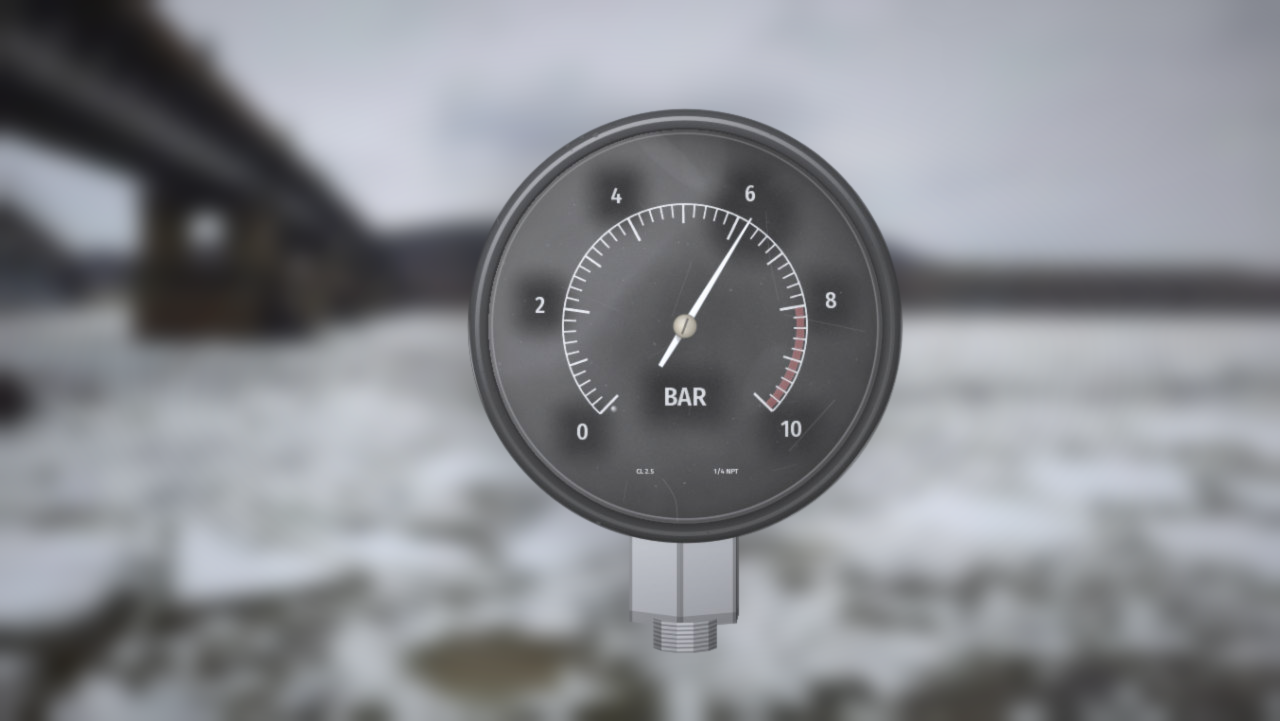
6.2 bar
